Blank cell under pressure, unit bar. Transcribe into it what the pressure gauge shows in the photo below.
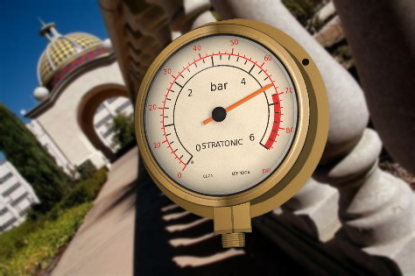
4.6 bar
